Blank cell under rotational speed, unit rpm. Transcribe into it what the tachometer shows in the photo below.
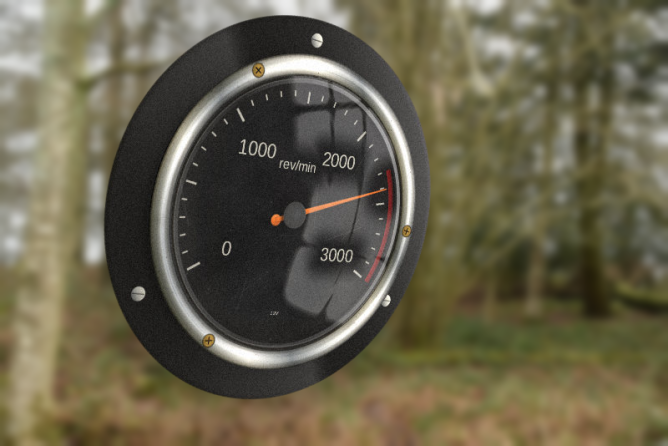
2400 rpm
